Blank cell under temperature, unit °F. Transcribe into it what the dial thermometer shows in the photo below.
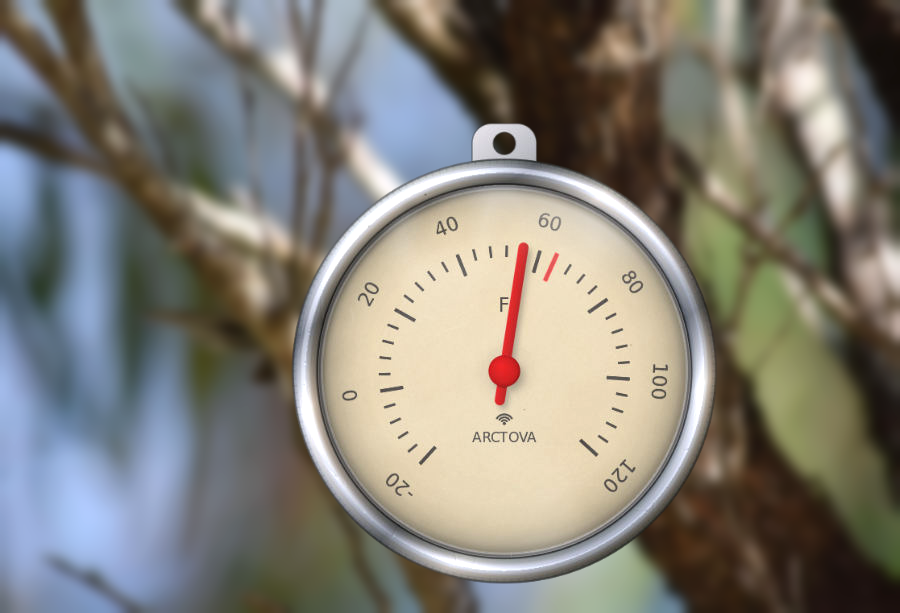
56 °F
